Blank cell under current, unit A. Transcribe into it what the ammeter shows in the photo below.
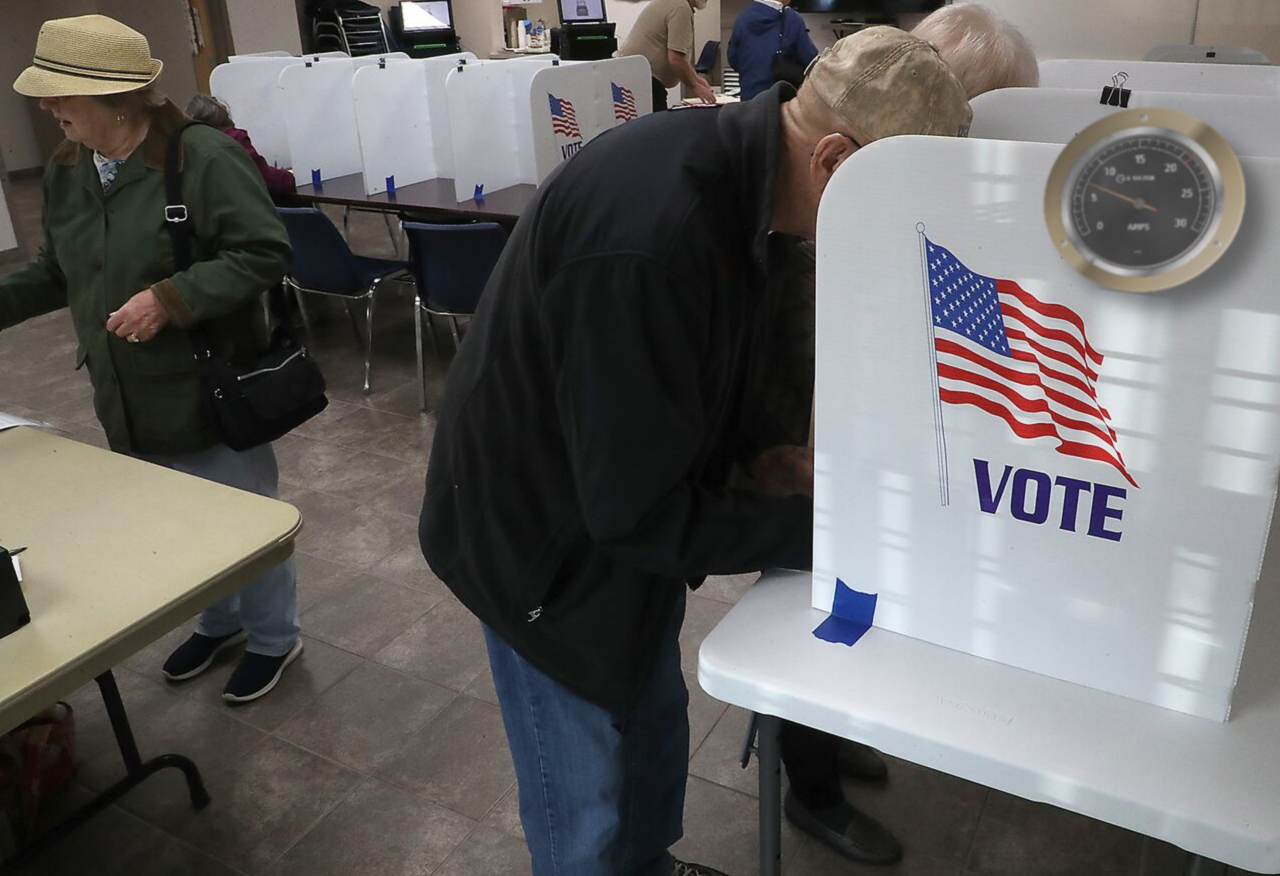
7 A
